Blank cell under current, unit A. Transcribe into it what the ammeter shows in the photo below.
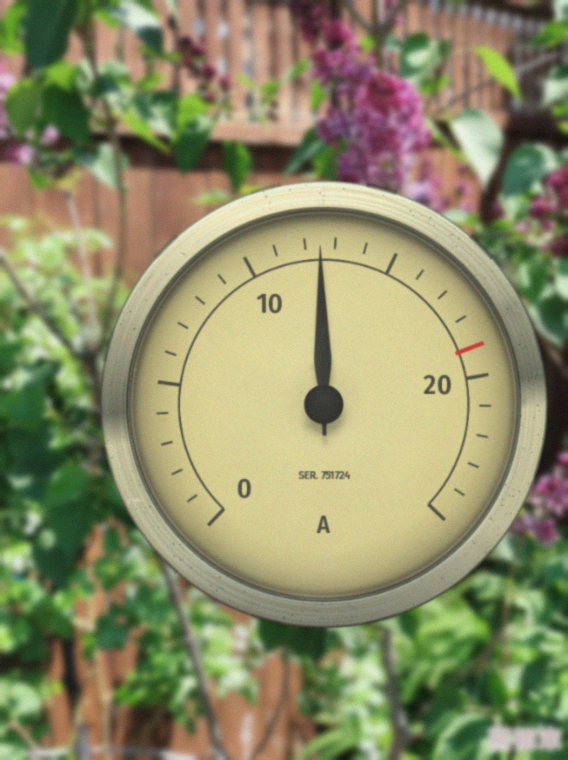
12.5 A
